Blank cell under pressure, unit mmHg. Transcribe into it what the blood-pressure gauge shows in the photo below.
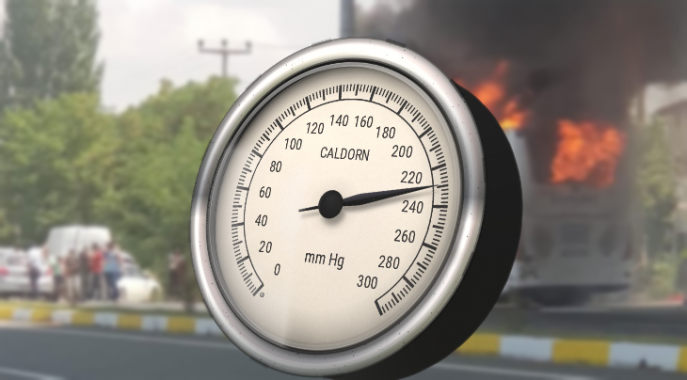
230 mmHg
